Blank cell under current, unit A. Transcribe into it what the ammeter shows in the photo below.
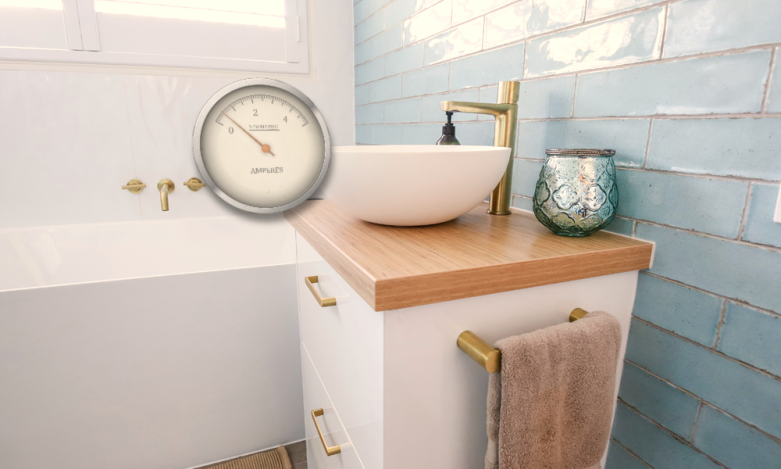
0.5 A
